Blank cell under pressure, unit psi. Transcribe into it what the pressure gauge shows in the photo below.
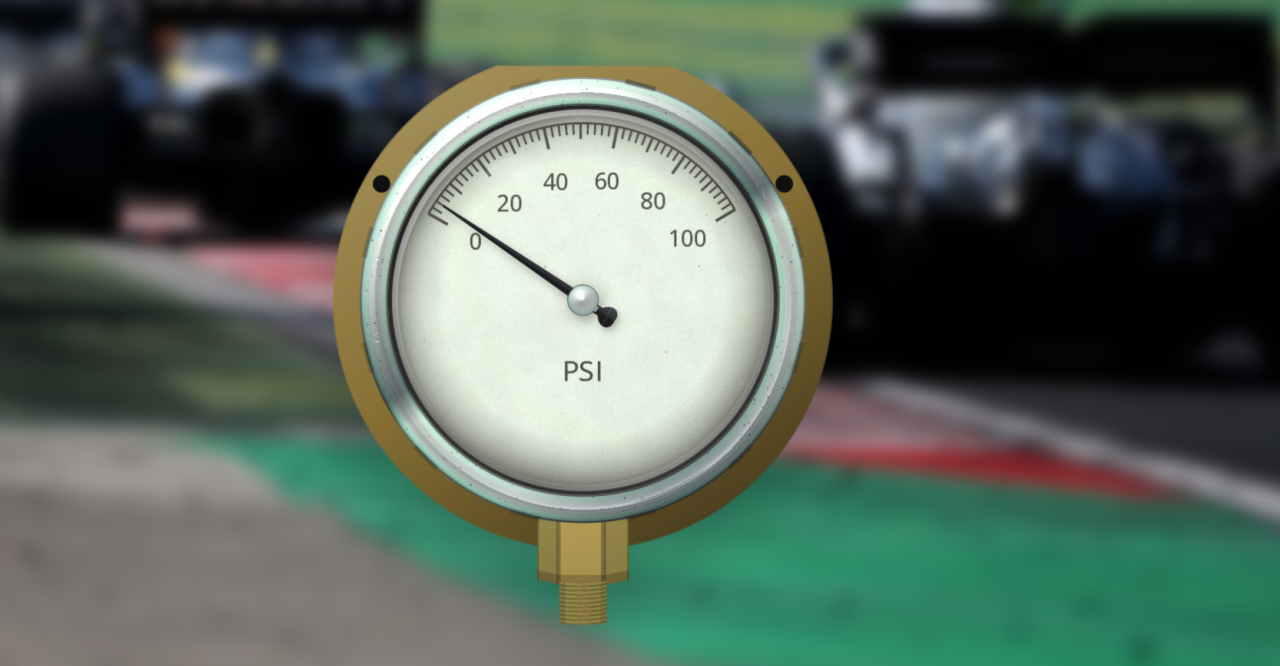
4 psi
